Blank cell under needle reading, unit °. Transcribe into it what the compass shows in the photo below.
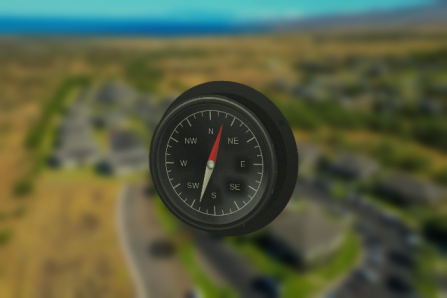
20 °
